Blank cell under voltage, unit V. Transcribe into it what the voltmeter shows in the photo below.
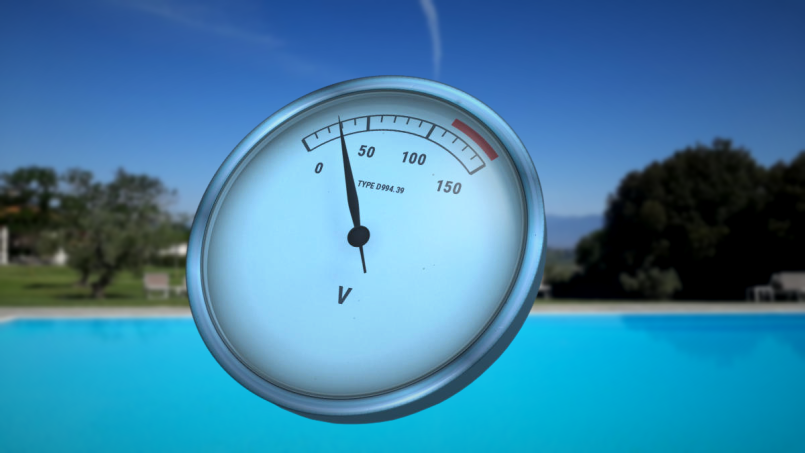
30 V
